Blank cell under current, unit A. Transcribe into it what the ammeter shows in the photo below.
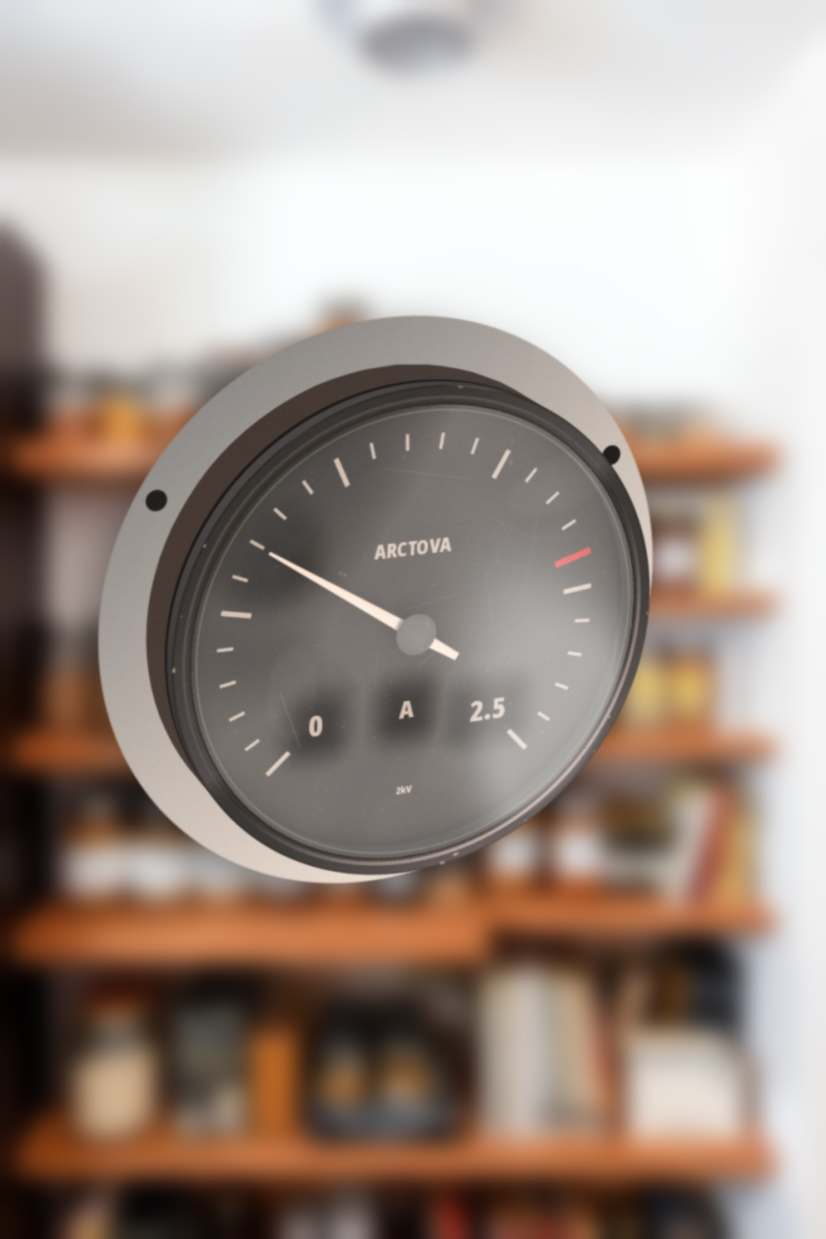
0.7 A
